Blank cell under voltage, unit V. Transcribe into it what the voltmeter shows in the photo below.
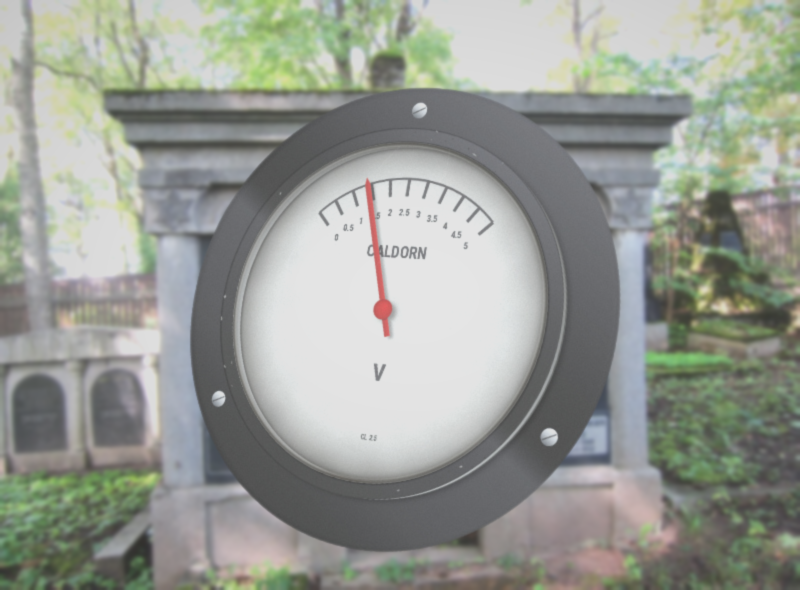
1.5 V
